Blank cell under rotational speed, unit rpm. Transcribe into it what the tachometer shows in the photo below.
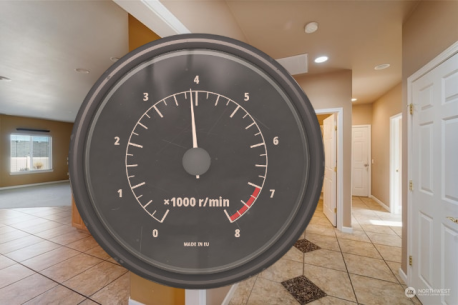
3875 rpm
